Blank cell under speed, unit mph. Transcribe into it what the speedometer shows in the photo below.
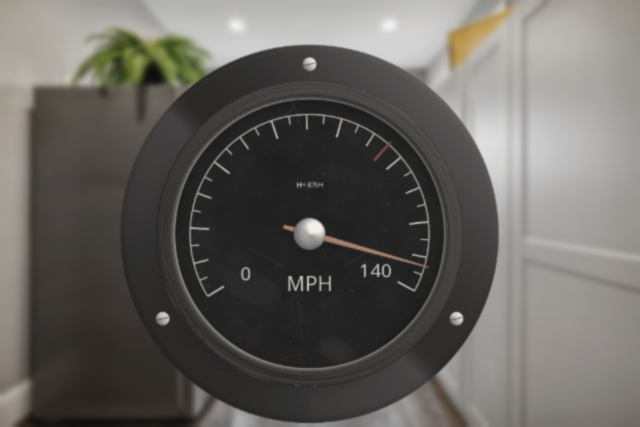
132.5 mph
